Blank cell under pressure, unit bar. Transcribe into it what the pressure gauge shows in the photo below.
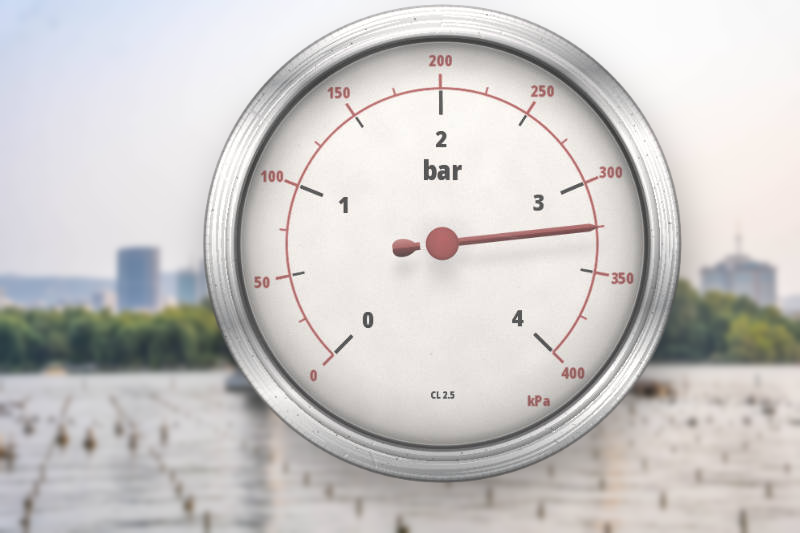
3.25 bar
